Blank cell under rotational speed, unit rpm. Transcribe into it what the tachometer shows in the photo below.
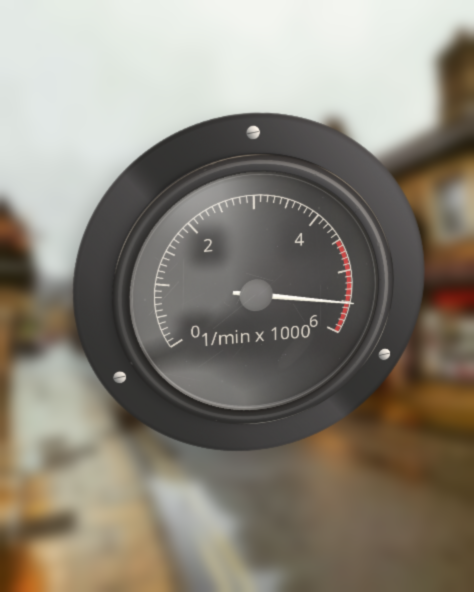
5500 rpm
